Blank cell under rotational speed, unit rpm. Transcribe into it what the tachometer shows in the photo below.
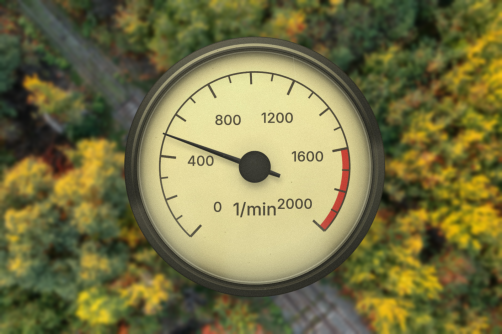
500 rpm
